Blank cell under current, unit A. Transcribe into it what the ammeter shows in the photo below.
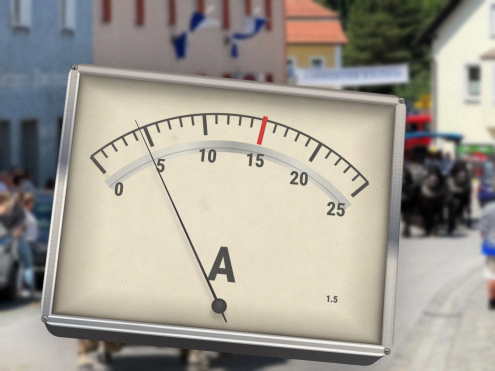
4.5 A
